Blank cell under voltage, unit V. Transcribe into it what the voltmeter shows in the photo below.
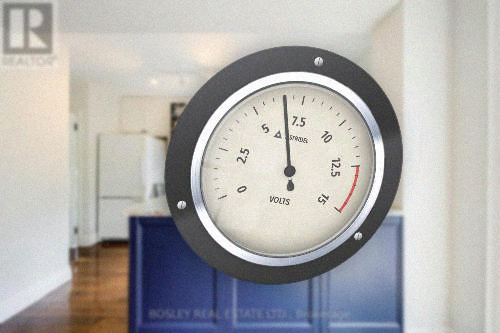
6.5 V
